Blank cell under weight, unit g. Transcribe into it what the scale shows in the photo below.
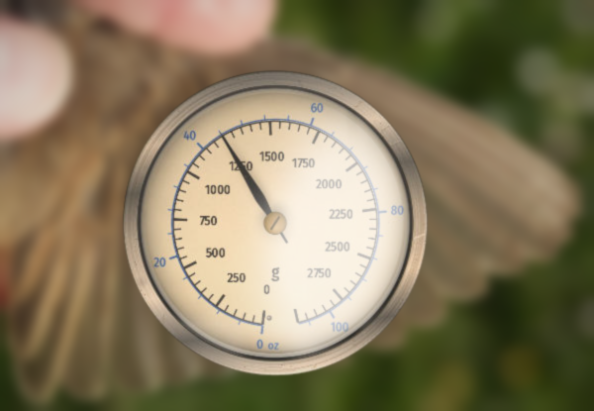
1250 g
